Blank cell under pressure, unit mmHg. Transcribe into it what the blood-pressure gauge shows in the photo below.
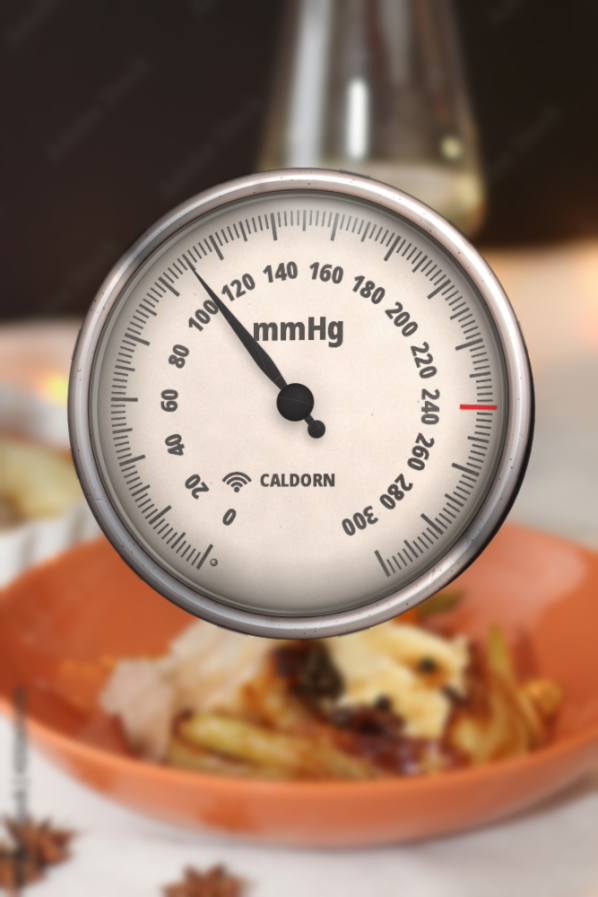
110 mmHg
